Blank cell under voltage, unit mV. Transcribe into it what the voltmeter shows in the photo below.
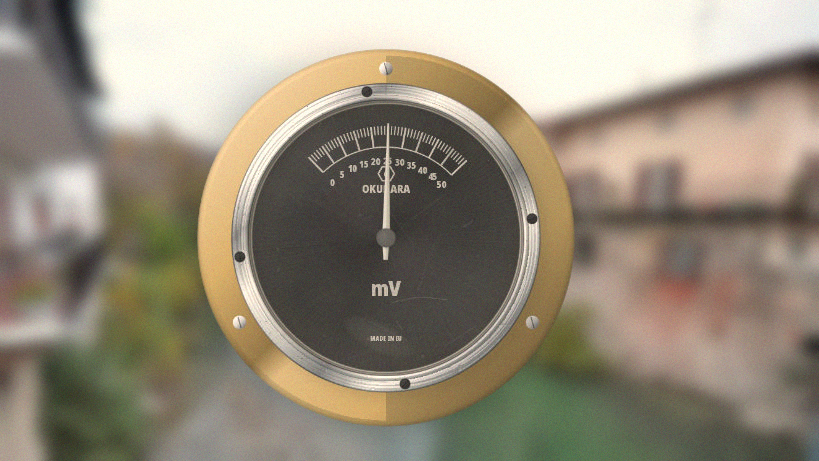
25 mV
